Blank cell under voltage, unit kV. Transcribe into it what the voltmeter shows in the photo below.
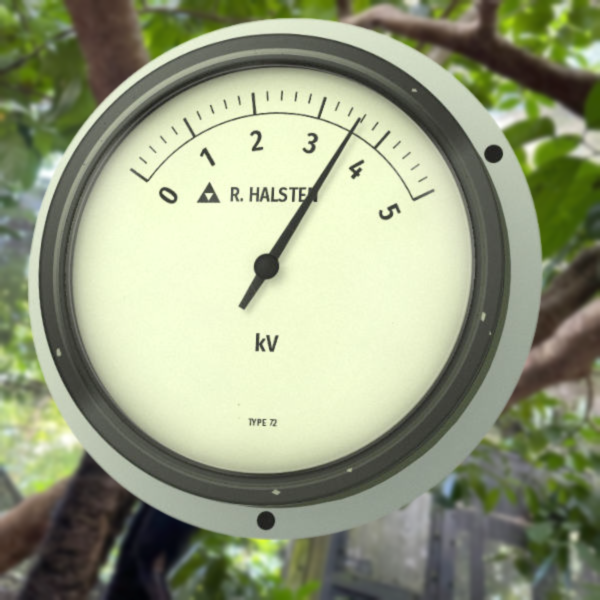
3.6 kV
